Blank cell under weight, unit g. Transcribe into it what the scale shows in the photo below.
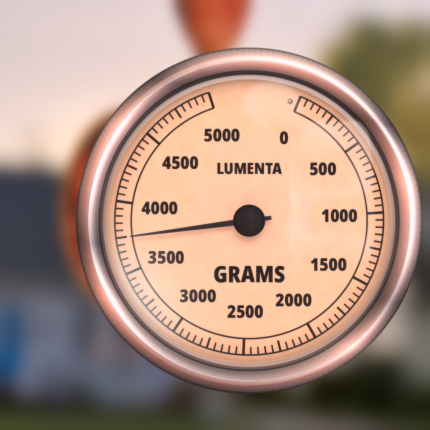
3750 g
